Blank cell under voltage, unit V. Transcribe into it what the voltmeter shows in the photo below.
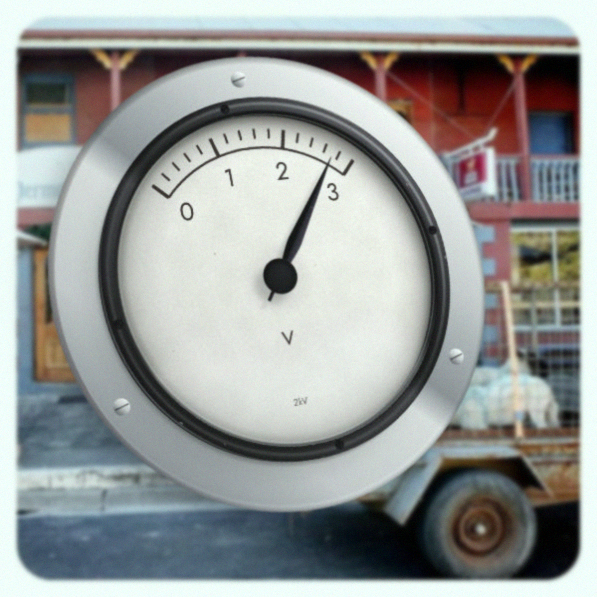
2.7 V
